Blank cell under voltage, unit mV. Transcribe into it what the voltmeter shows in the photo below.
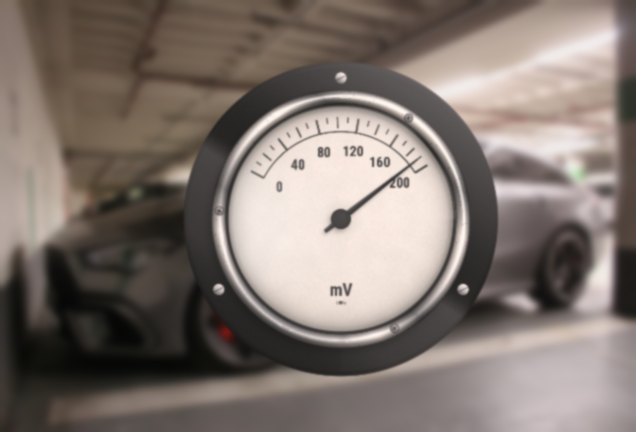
190 mV
